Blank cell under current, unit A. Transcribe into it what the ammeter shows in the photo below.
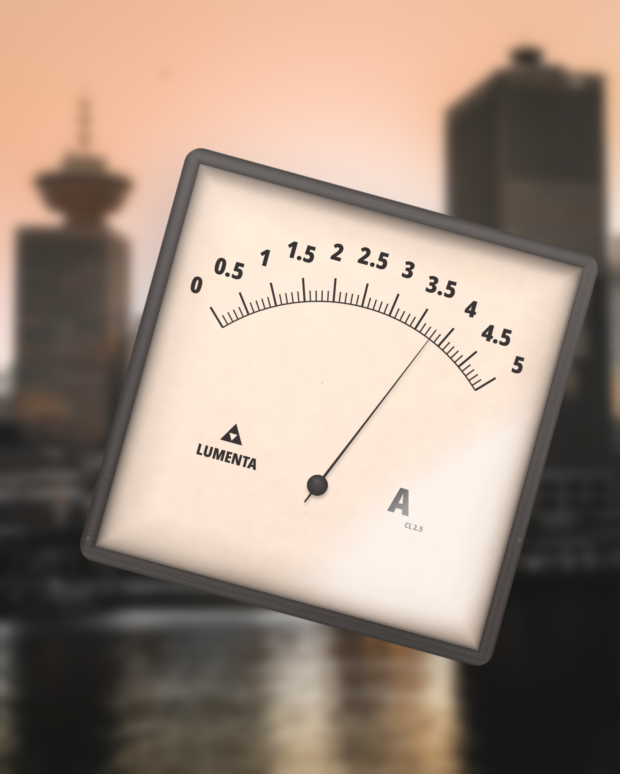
3.8 A
